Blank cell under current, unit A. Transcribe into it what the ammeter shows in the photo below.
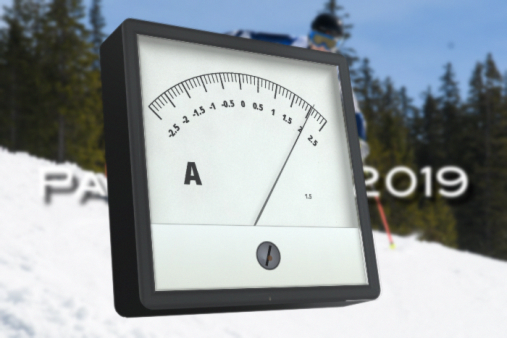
2 A
